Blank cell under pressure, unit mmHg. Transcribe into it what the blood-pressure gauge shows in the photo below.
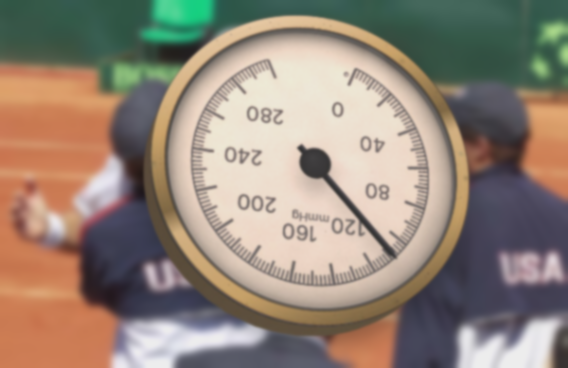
110 mmHg
